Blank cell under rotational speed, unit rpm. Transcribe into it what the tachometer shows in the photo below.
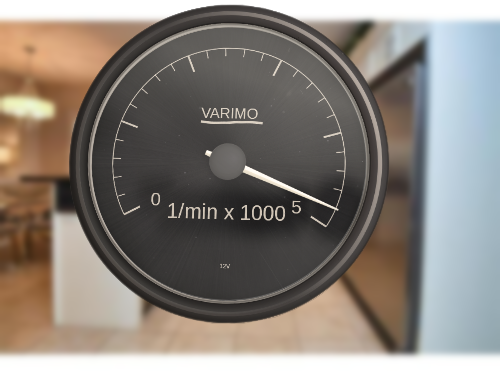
4800 rpm
